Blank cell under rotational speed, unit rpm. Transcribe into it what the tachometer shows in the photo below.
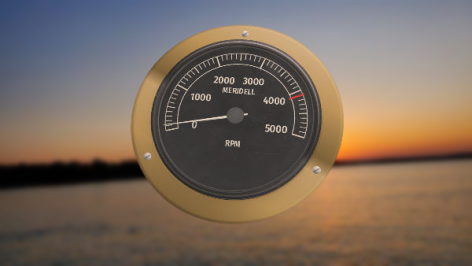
100 rpm
